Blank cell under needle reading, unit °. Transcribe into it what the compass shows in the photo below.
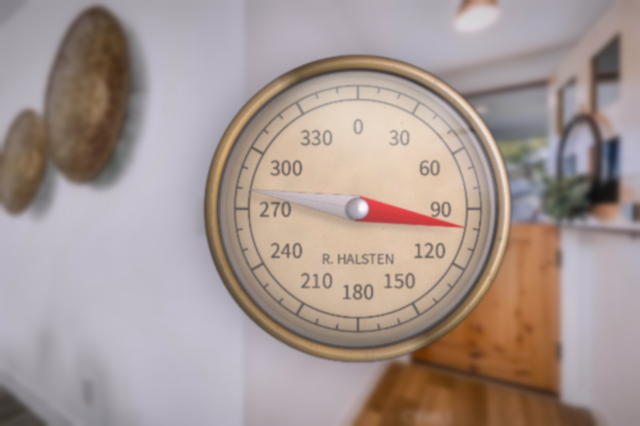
100 °
